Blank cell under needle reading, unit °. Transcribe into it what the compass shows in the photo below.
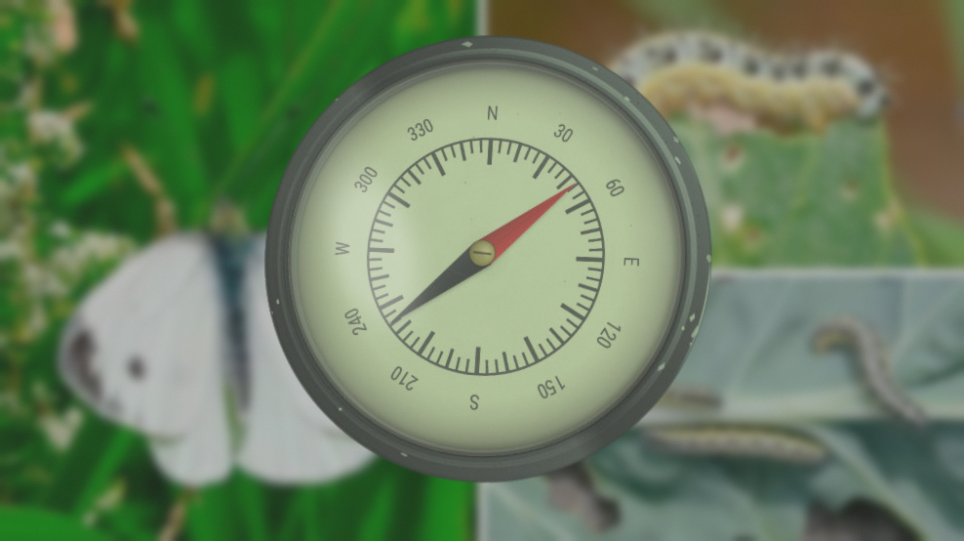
50 °
